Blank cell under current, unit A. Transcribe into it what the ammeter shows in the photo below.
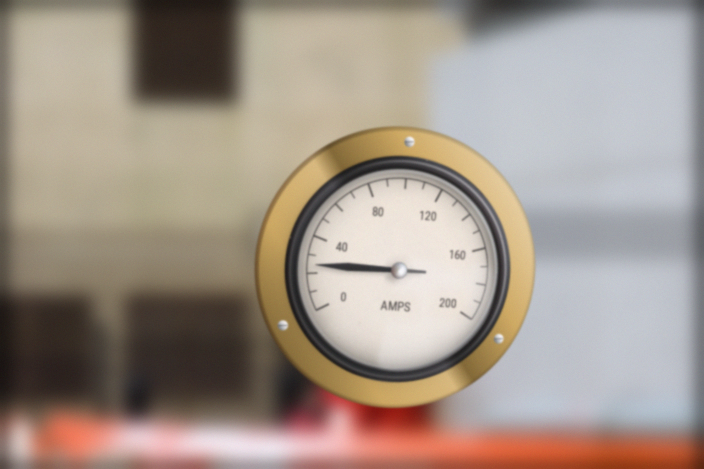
25 A
